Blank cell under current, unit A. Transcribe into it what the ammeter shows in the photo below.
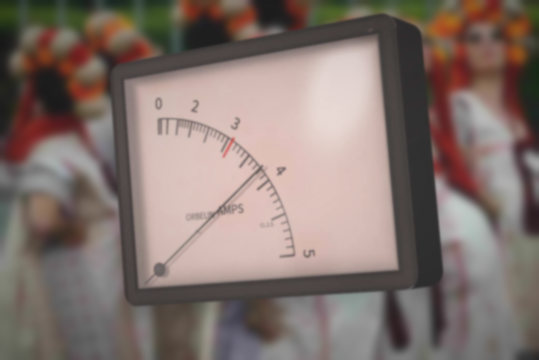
3.8 A
